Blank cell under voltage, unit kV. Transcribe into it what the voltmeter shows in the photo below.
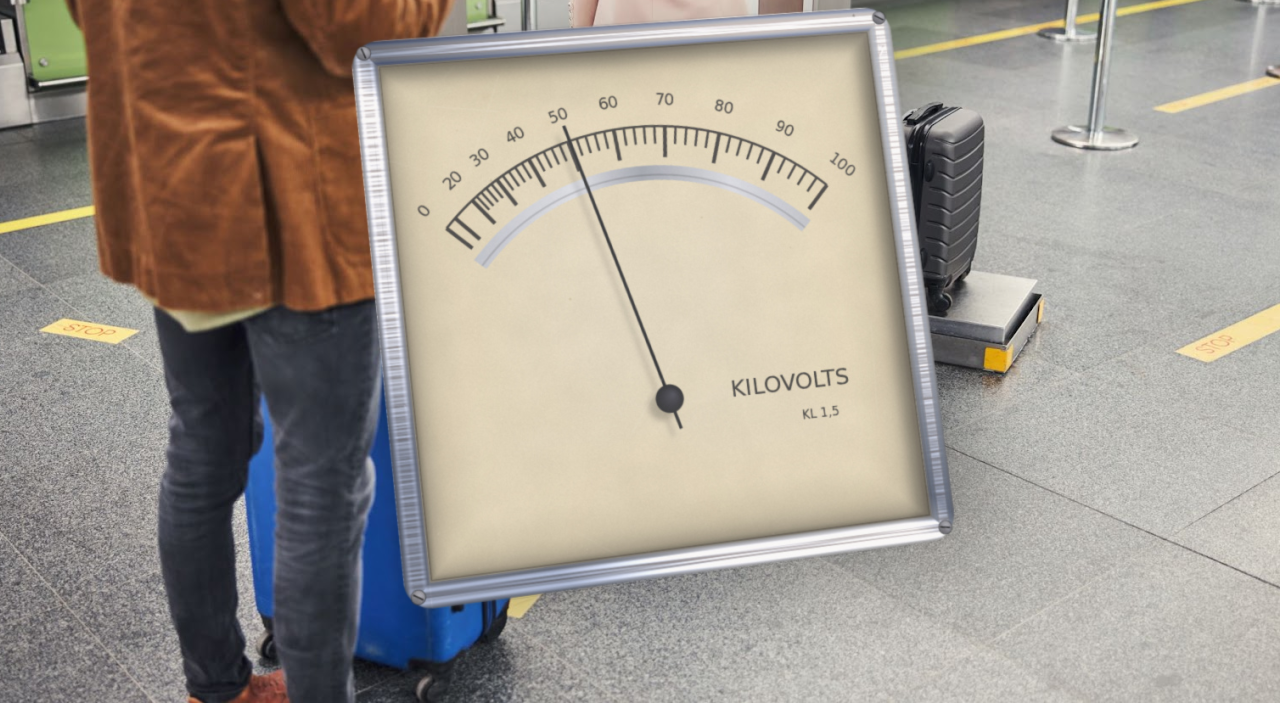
50 kV
